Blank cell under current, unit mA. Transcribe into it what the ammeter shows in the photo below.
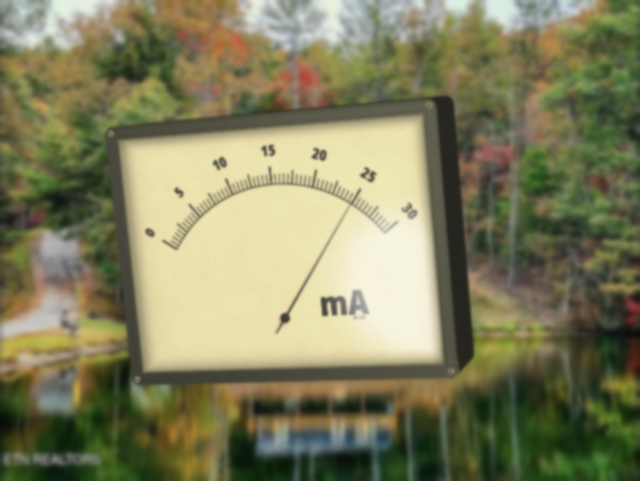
25 mA
